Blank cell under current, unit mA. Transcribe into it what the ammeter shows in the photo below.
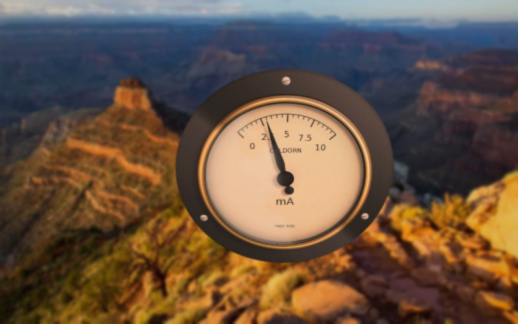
3 mA
